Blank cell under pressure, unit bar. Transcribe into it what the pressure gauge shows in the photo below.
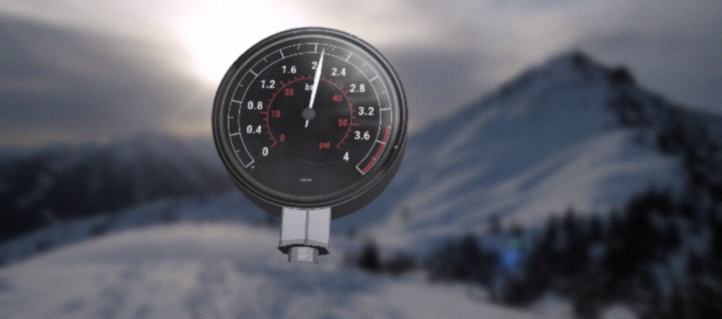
2.1 bar
